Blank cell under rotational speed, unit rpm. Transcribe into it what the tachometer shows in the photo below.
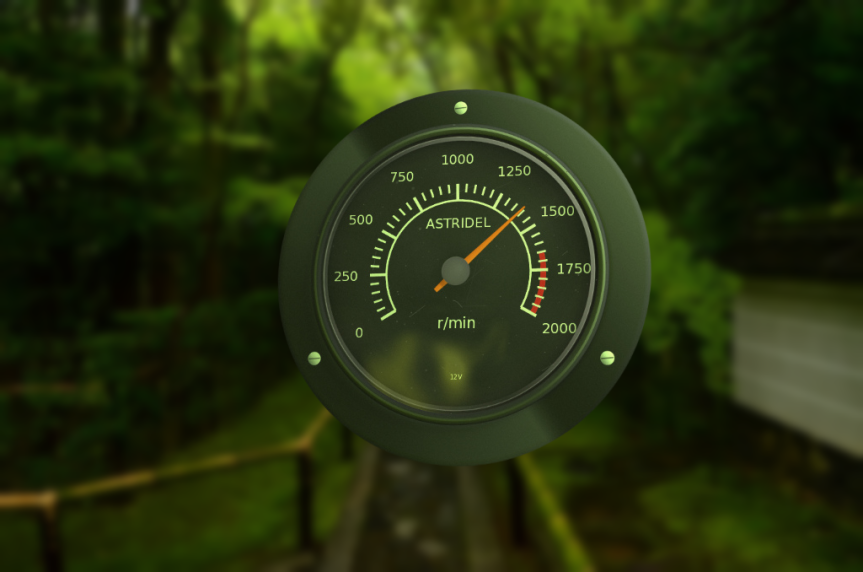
1400 rpm
